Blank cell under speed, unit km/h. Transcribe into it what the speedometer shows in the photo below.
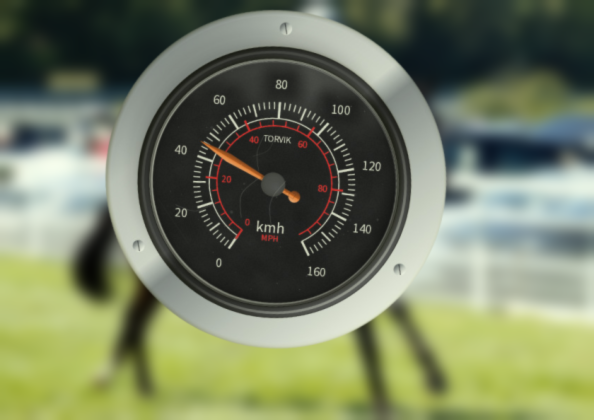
46 km/h
